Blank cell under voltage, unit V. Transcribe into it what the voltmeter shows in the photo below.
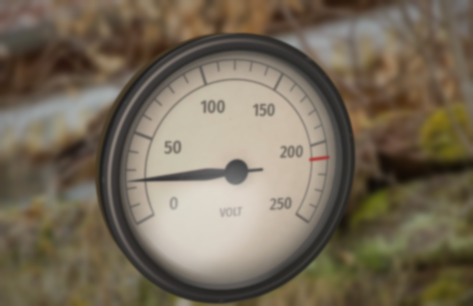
25 V
